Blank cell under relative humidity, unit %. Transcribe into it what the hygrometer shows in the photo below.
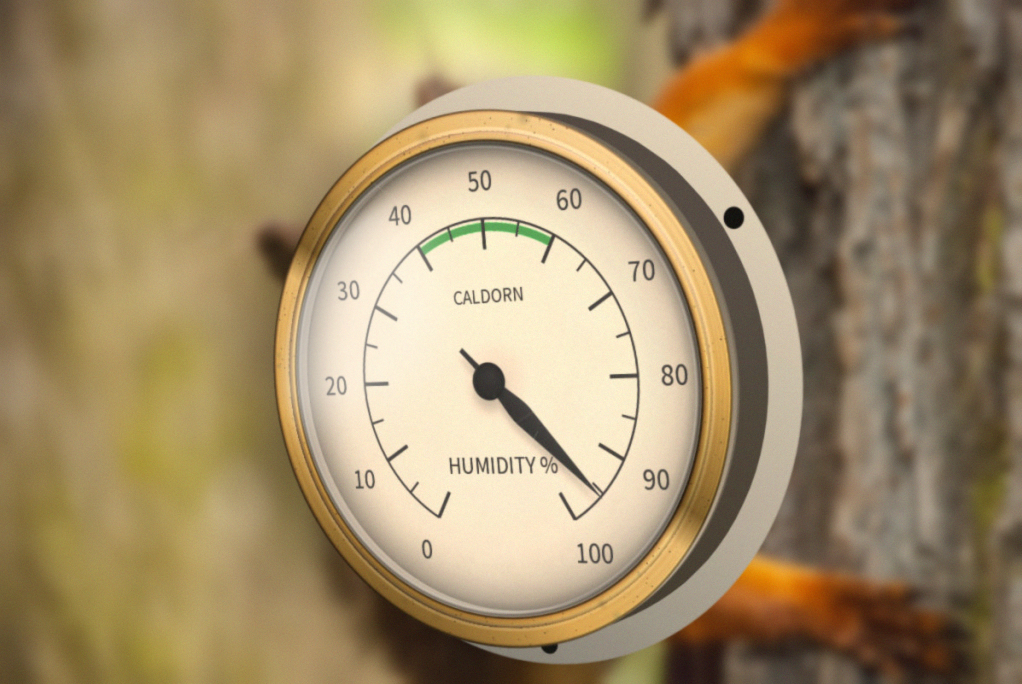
95 %
